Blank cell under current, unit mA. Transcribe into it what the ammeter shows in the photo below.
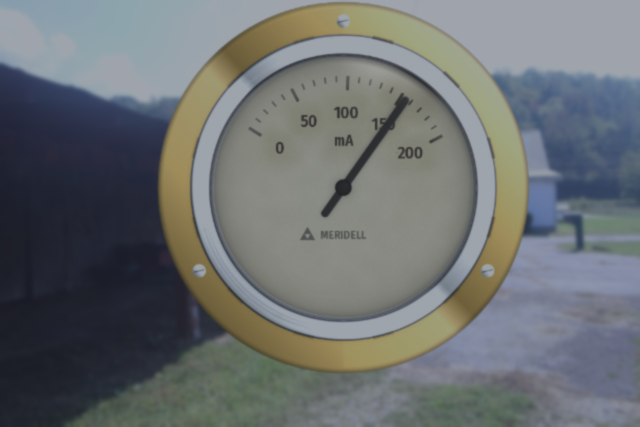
155 mA
